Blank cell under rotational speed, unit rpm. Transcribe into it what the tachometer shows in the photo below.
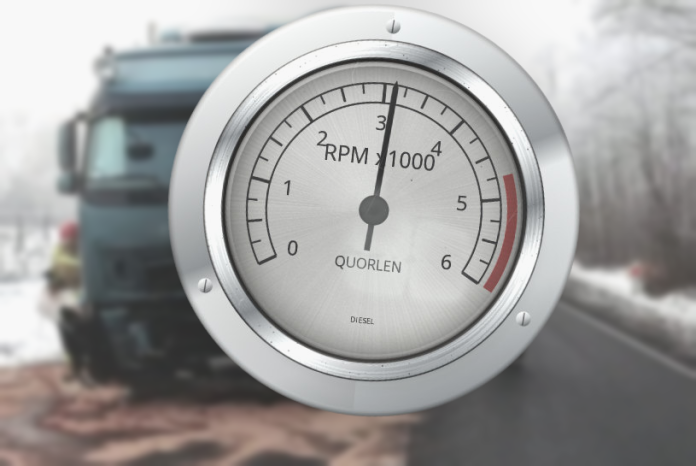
3125 rpm
